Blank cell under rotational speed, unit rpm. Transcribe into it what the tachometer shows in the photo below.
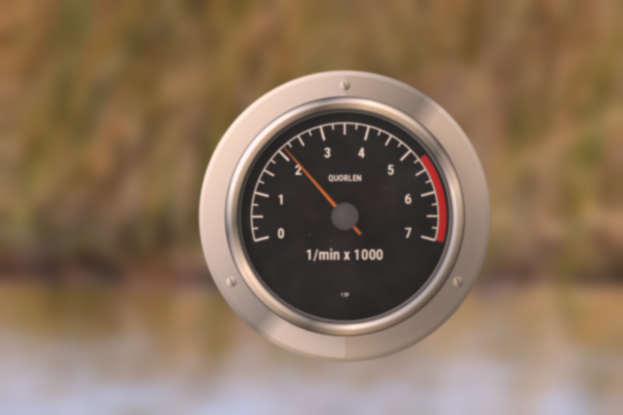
2125 rpm
